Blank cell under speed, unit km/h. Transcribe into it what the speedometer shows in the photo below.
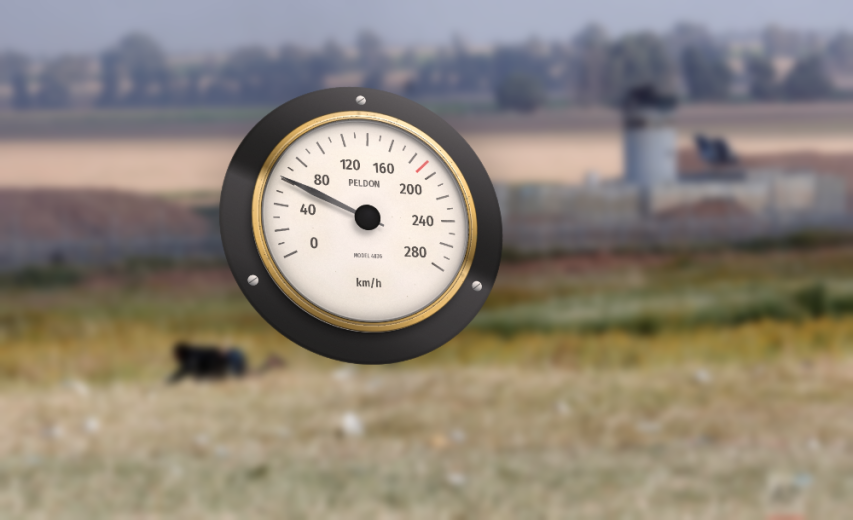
60 km/h
